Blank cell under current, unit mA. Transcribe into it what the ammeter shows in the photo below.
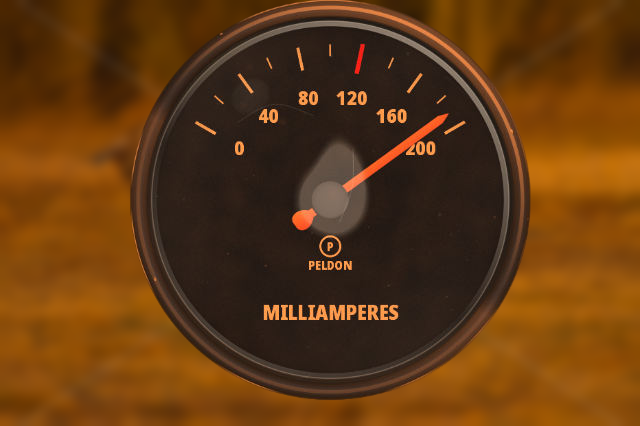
190 mA
